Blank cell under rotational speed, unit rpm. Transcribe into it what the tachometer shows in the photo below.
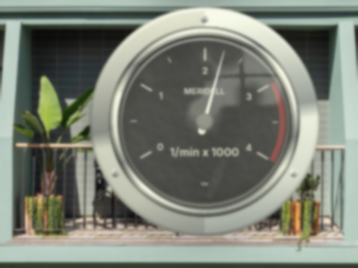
2250 rpm
